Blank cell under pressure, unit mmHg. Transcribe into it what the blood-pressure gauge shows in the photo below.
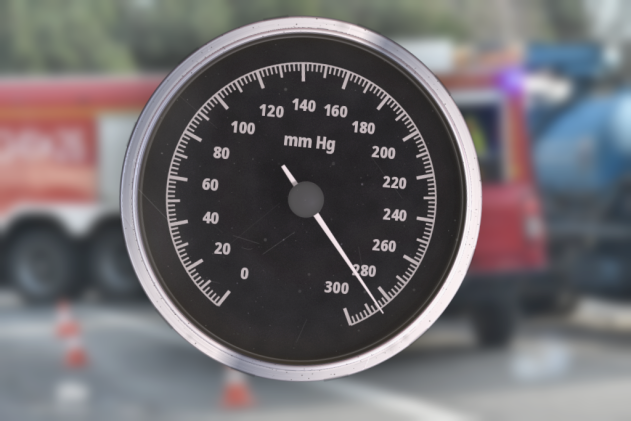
286 mmHg
